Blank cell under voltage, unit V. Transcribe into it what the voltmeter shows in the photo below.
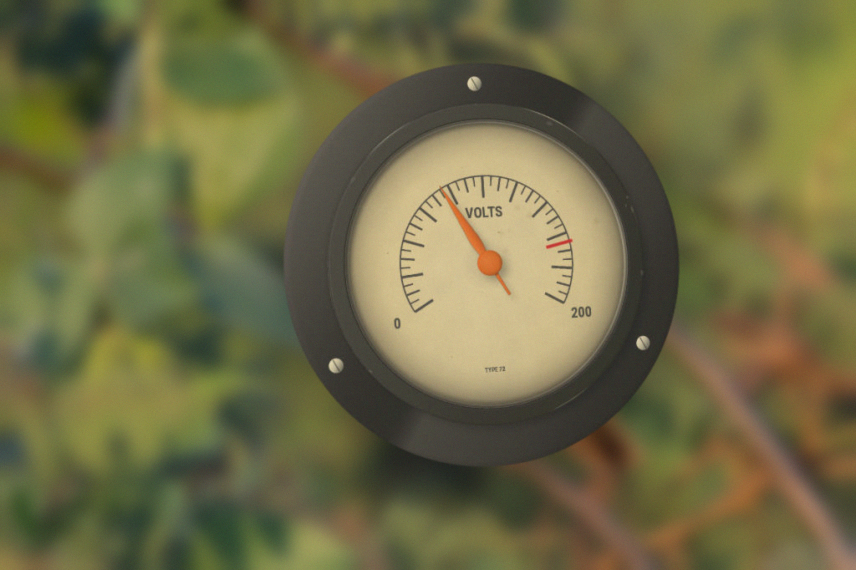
75 V
